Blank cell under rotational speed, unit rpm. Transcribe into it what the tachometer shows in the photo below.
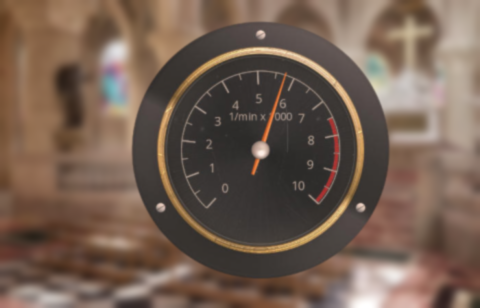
5750 rpm
